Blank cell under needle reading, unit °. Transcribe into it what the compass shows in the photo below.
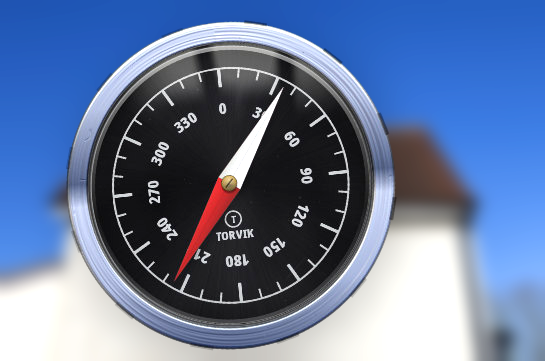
215 °
